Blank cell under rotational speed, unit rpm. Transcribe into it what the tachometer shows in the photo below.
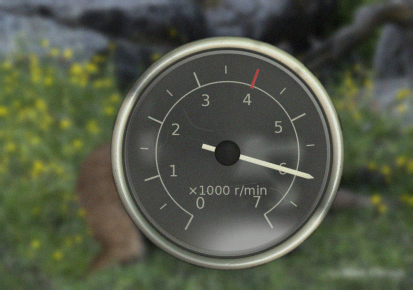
6000 rpm
